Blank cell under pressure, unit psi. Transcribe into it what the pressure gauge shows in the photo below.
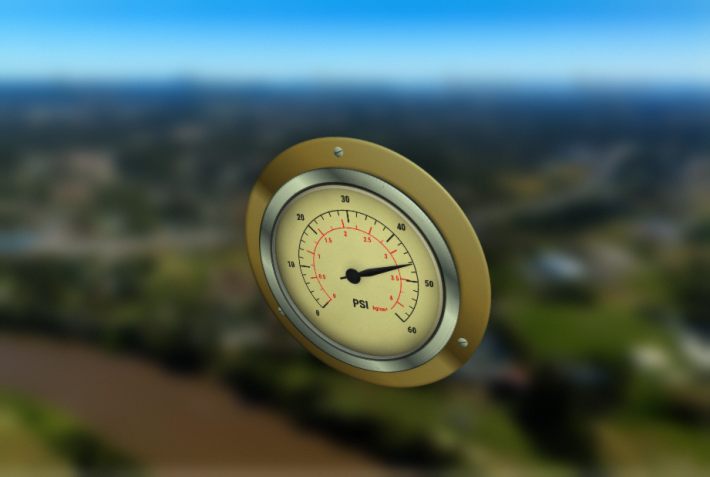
46 psi
